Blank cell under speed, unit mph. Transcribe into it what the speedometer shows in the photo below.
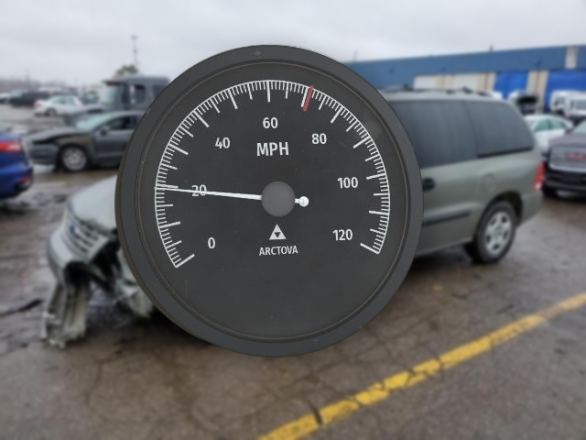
19 mph
